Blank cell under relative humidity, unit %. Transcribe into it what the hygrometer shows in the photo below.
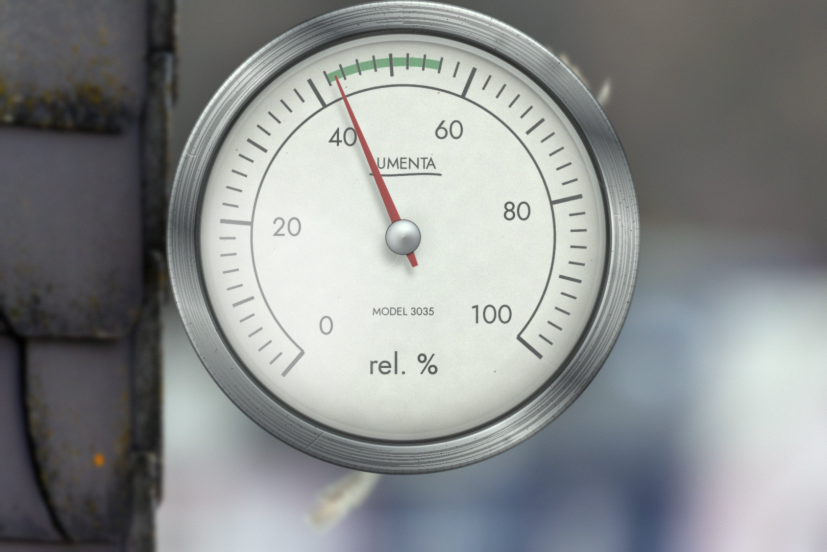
43 %
